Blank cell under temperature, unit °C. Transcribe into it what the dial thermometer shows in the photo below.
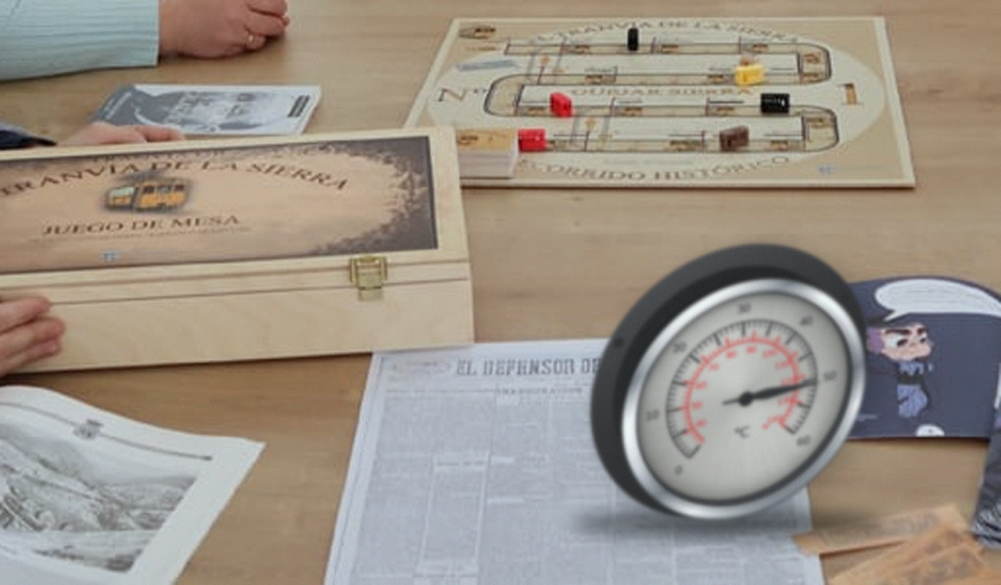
50 °C
